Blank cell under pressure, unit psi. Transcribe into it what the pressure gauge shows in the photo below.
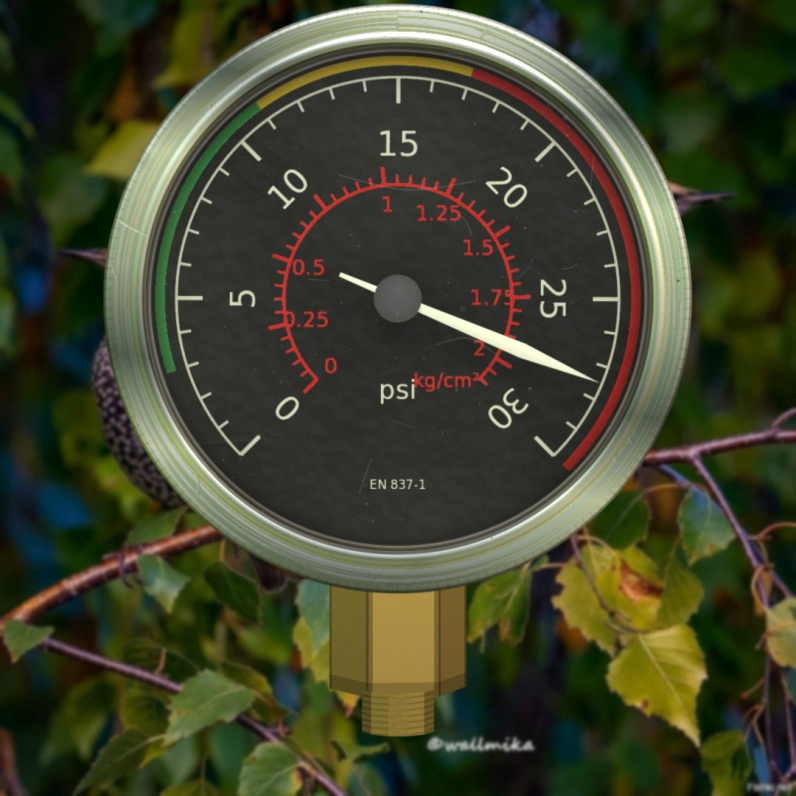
27.5 psi
